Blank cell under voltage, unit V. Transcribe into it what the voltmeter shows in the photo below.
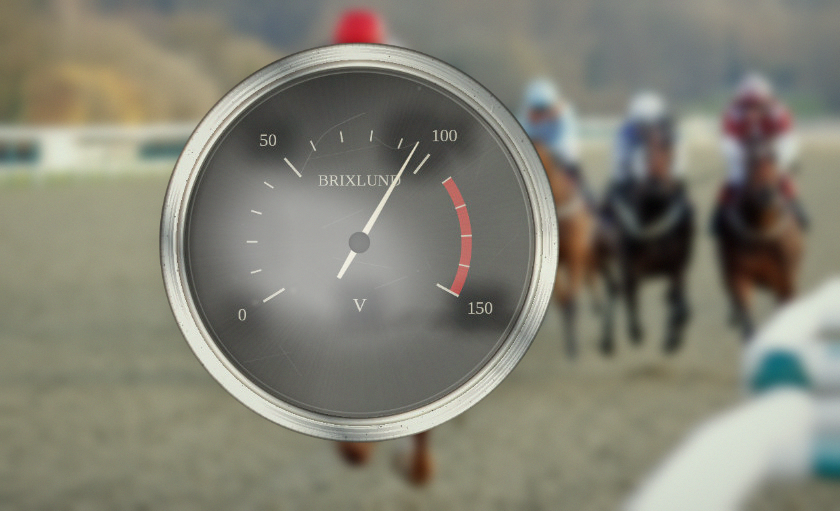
95 V
